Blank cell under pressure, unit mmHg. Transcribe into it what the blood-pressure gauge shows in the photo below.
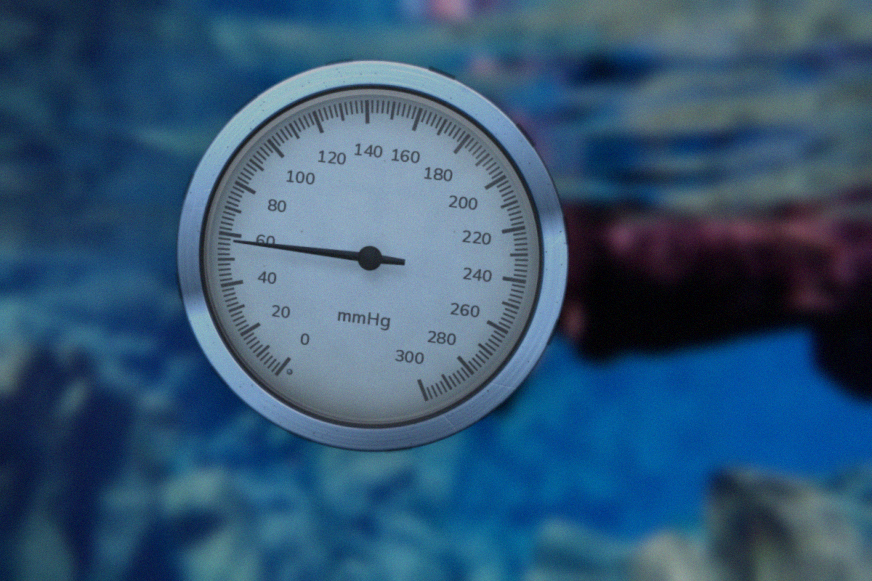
58 mmHg
